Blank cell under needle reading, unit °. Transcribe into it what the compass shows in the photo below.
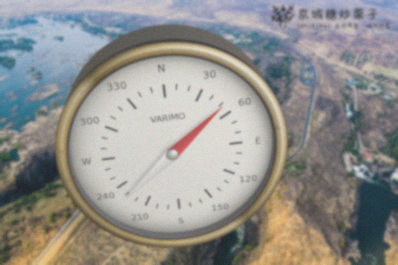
50 °
